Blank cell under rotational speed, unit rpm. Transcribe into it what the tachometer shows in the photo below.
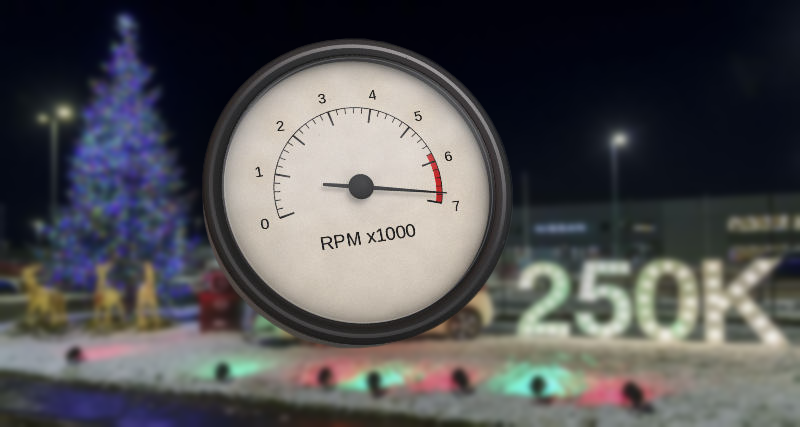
6800 rpm
